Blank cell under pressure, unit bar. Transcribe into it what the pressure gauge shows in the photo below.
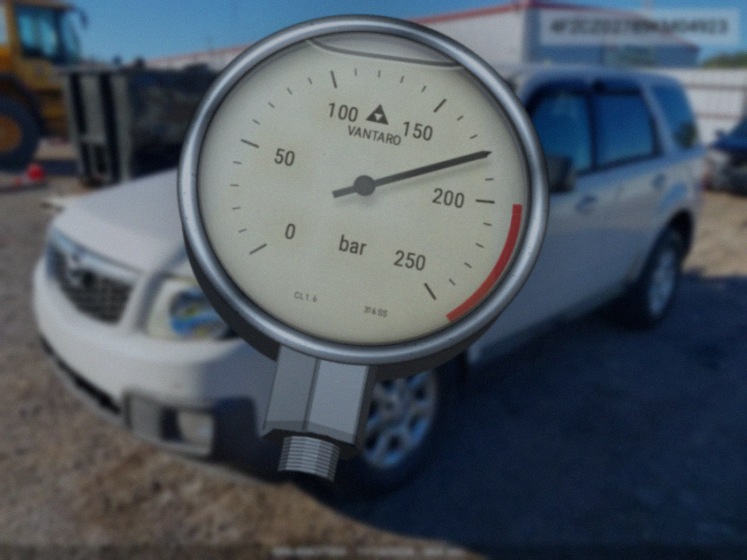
180 bar
